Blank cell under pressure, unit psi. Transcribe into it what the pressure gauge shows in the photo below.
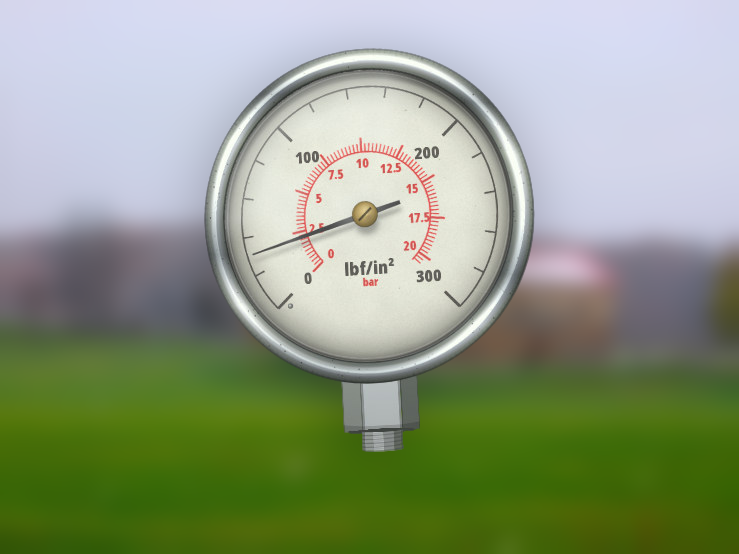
30 psi
